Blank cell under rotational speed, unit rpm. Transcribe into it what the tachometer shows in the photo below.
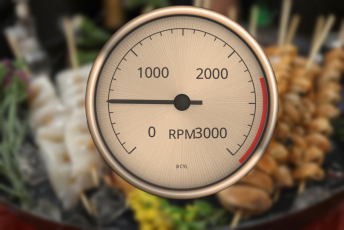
500 rpm
